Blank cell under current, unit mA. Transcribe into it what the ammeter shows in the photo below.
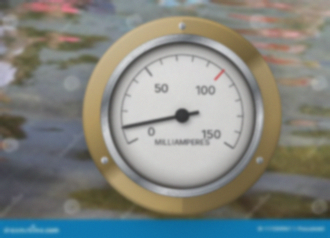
10 mA
